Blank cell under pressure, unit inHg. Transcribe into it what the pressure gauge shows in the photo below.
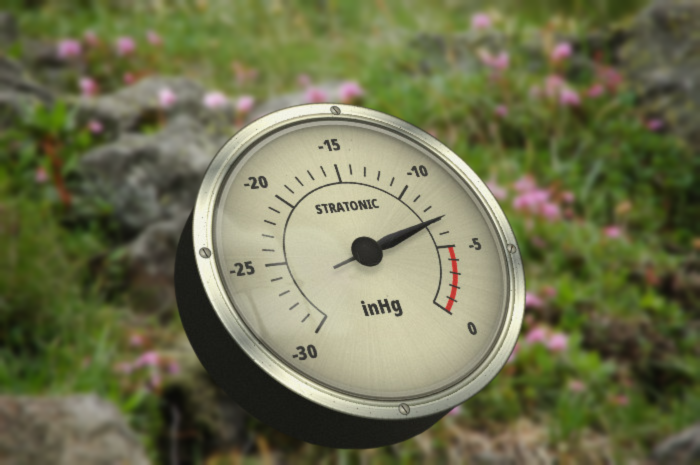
-7 inHg
